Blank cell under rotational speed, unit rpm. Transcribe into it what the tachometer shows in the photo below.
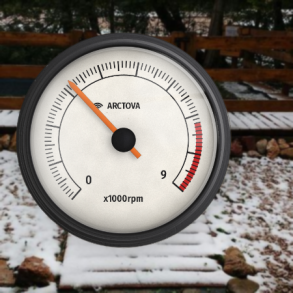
3200 rpm
